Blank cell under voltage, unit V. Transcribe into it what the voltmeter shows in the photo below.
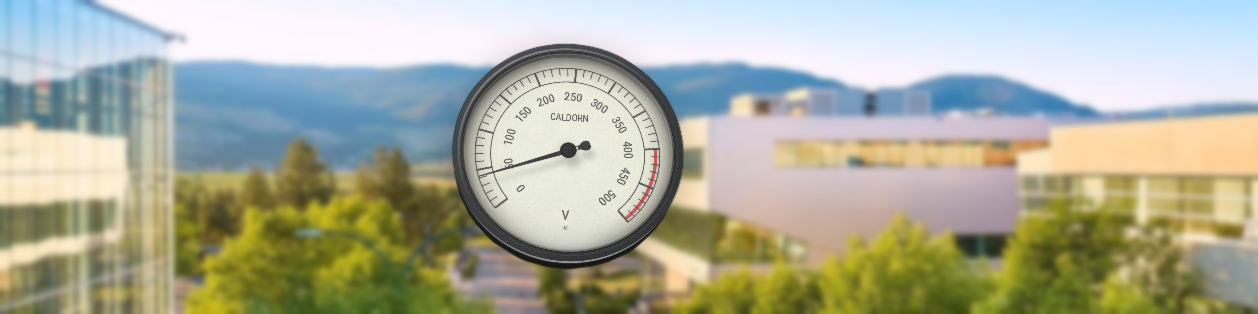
40 V
